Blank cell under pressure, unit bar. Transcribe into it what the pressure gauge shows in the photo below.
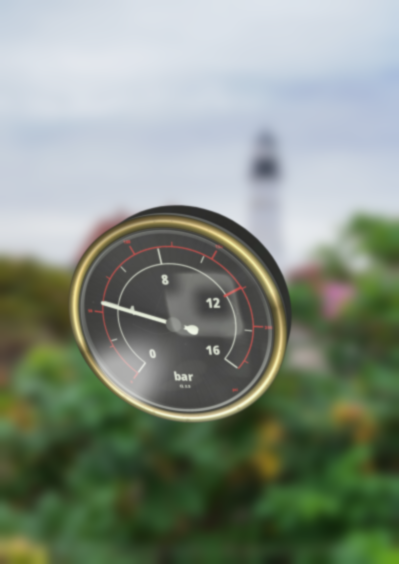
4 bar
